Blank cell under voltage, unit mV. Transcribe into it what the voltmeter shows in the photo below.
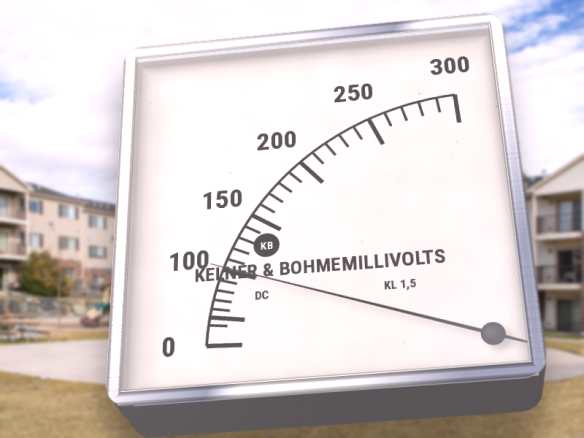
100 mV
